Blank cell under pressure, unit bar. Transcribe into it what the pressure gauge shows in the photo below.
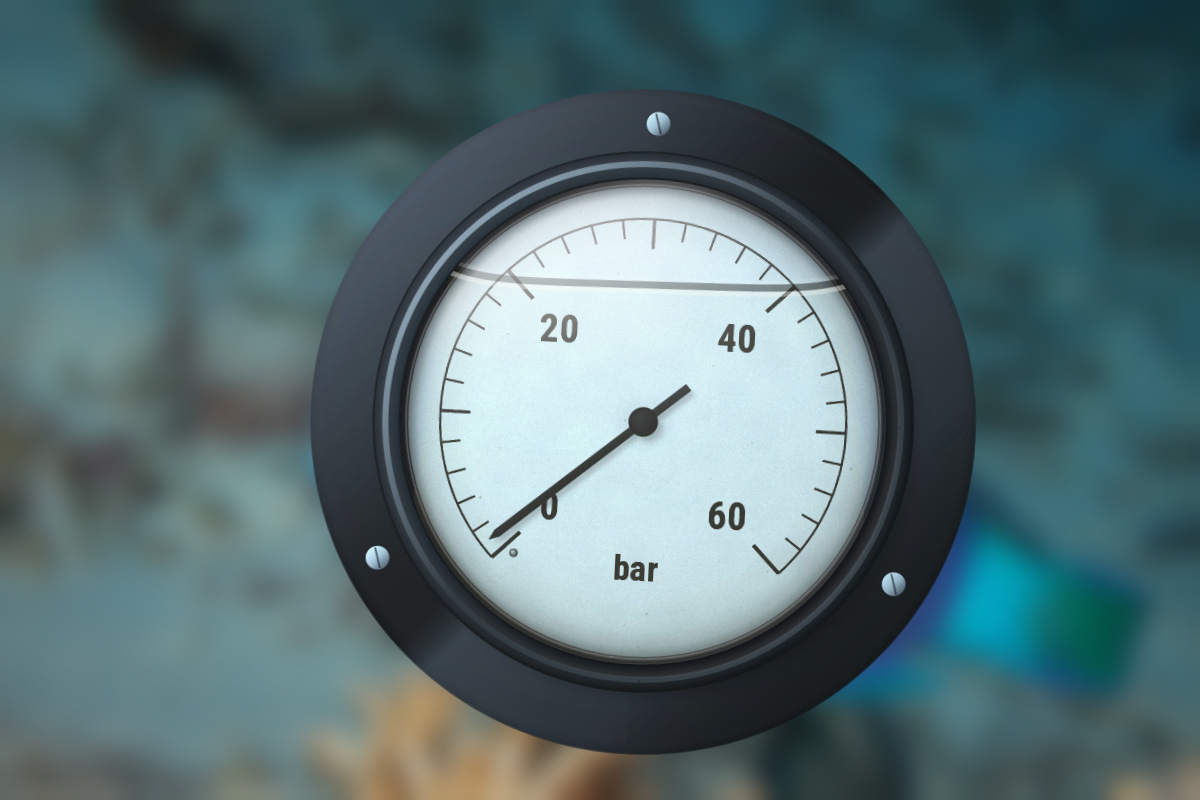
1 bar
